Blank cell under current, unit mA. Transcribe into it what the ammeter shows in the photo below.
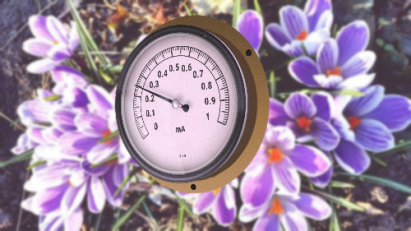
0.25 mA
